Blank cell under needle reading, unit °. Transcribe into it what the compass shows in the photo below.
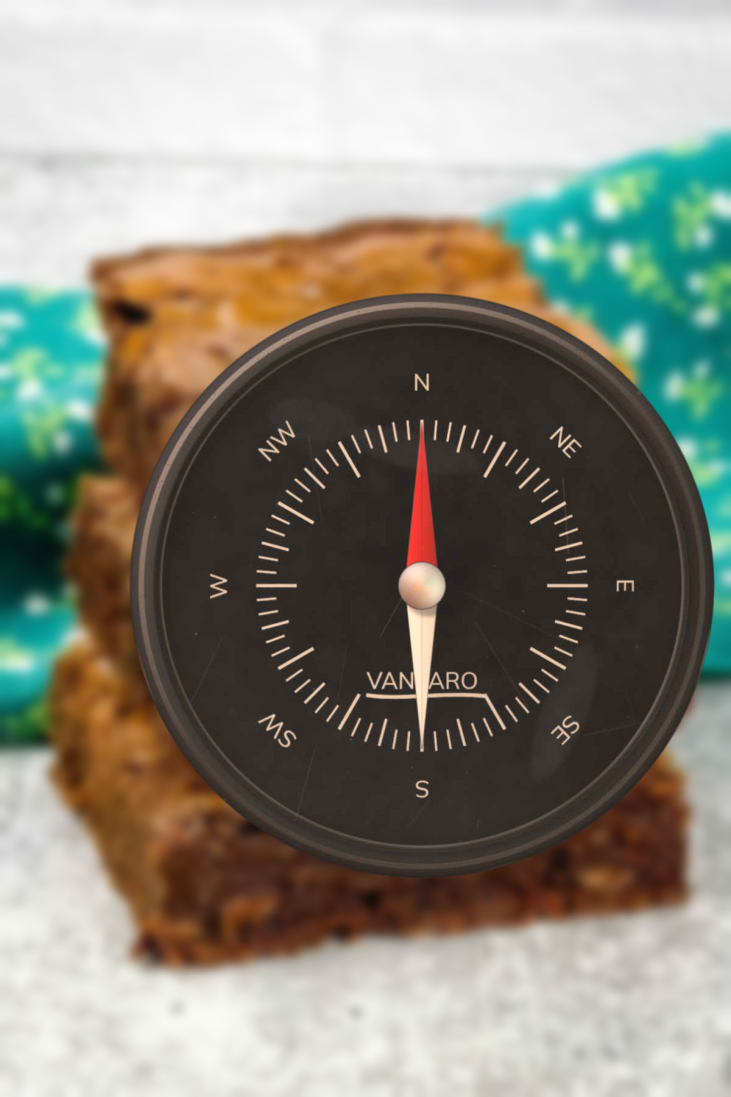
0 °
